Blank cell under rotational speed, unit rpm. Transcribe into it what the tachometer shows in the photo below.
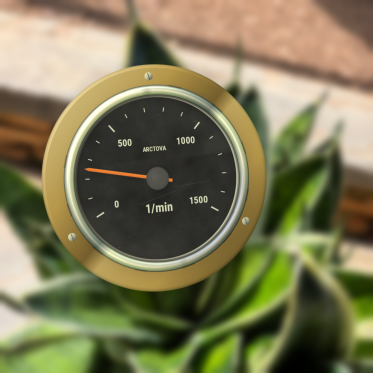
250 rpm
